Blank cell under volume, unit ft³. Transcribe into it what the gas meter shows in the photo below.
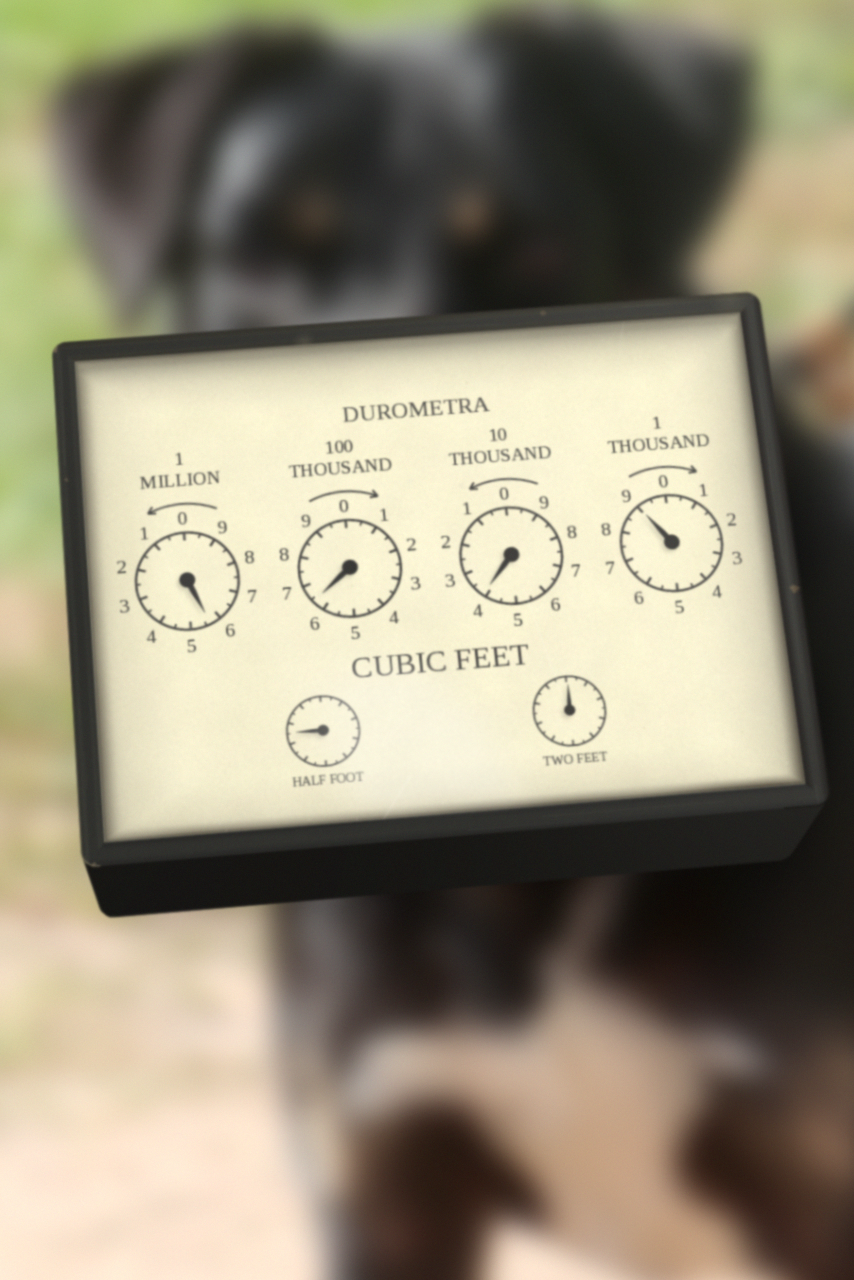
563900 ft³
